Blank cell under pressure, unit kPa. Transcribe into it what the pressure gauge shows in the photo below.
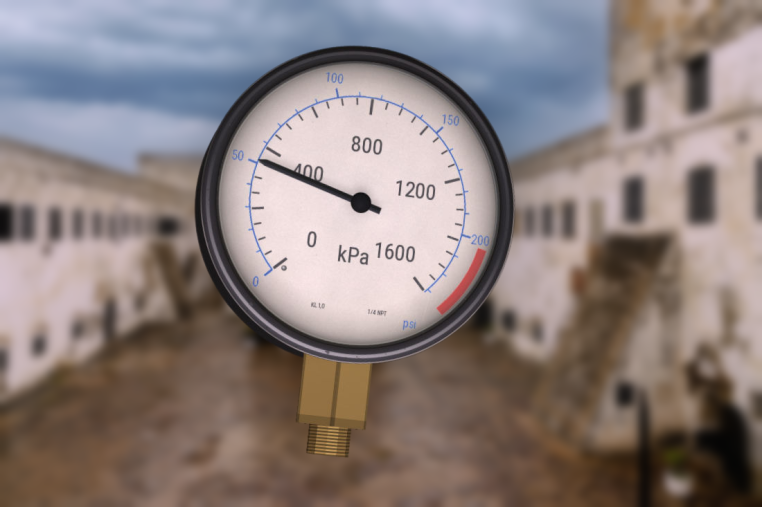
350 kPa
